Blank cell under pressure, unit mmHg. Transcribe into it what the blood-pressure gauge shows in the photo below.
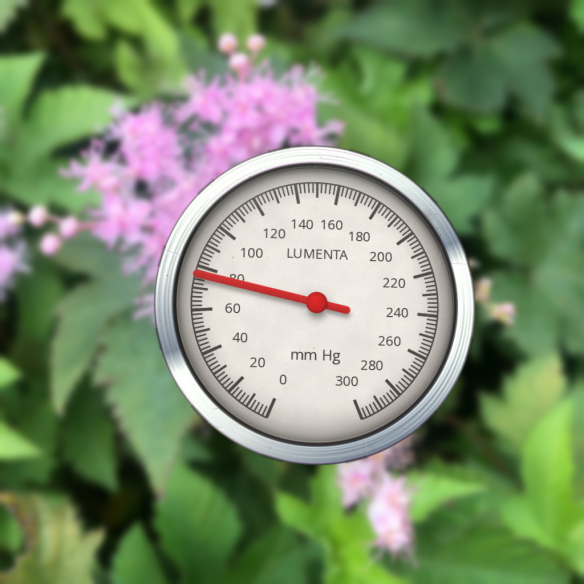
76 mmHg
